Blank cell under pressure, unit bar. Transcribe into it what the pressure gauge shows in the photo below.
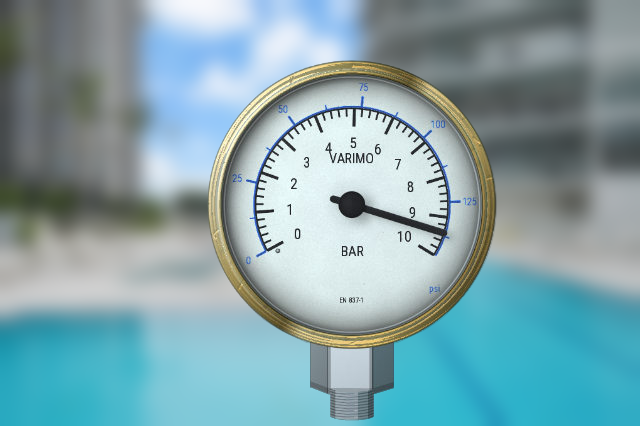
9.4 bar
